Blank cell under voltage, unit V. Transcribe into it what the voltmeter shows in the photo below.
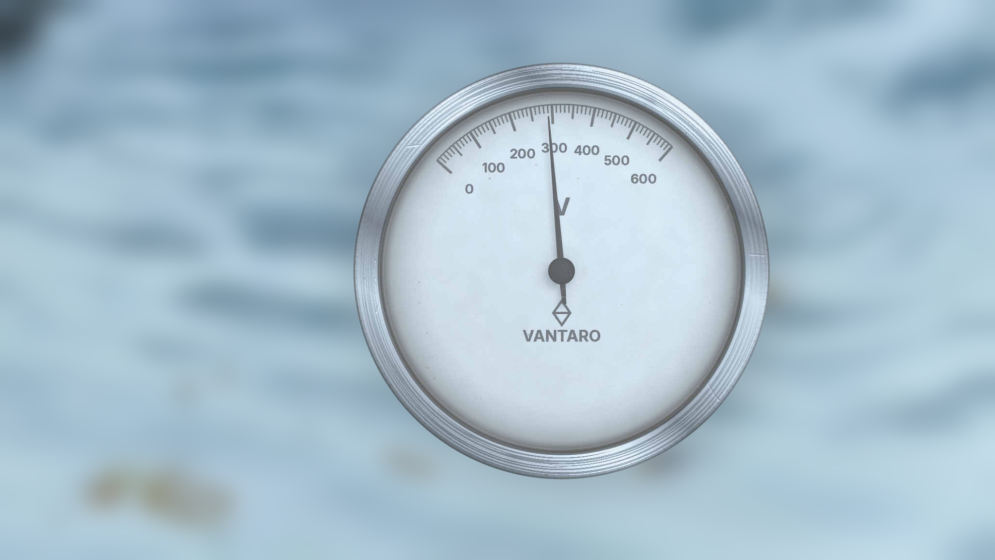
290 V
